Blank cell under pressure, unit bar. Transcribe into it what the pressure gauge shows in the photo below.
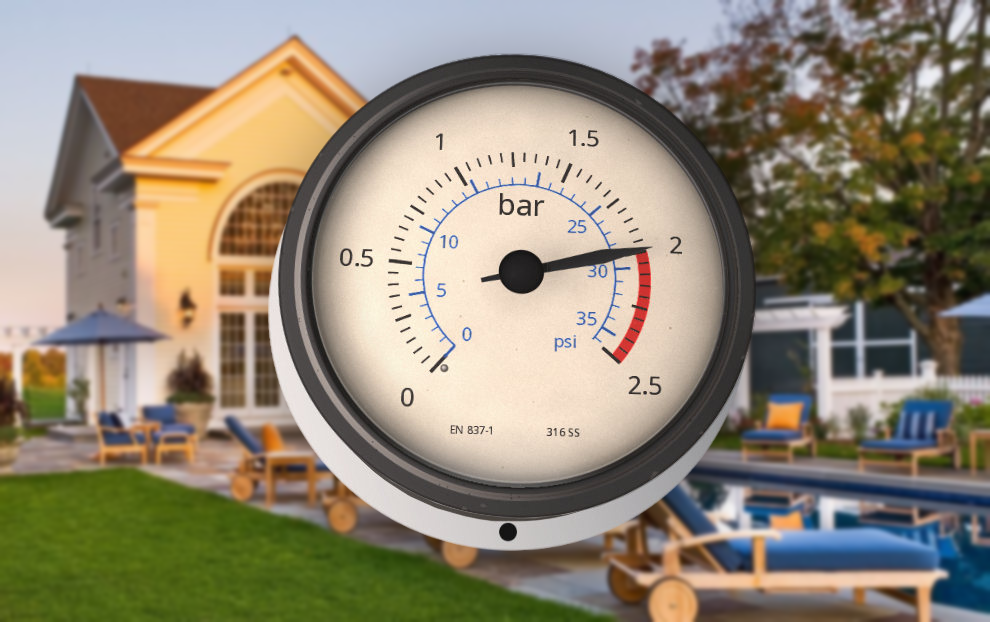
2 bar
